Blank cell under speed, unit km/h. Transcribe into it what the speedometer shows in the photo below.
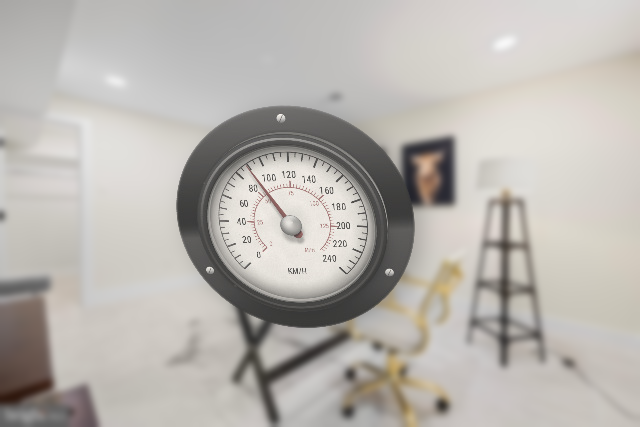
90 km/h
